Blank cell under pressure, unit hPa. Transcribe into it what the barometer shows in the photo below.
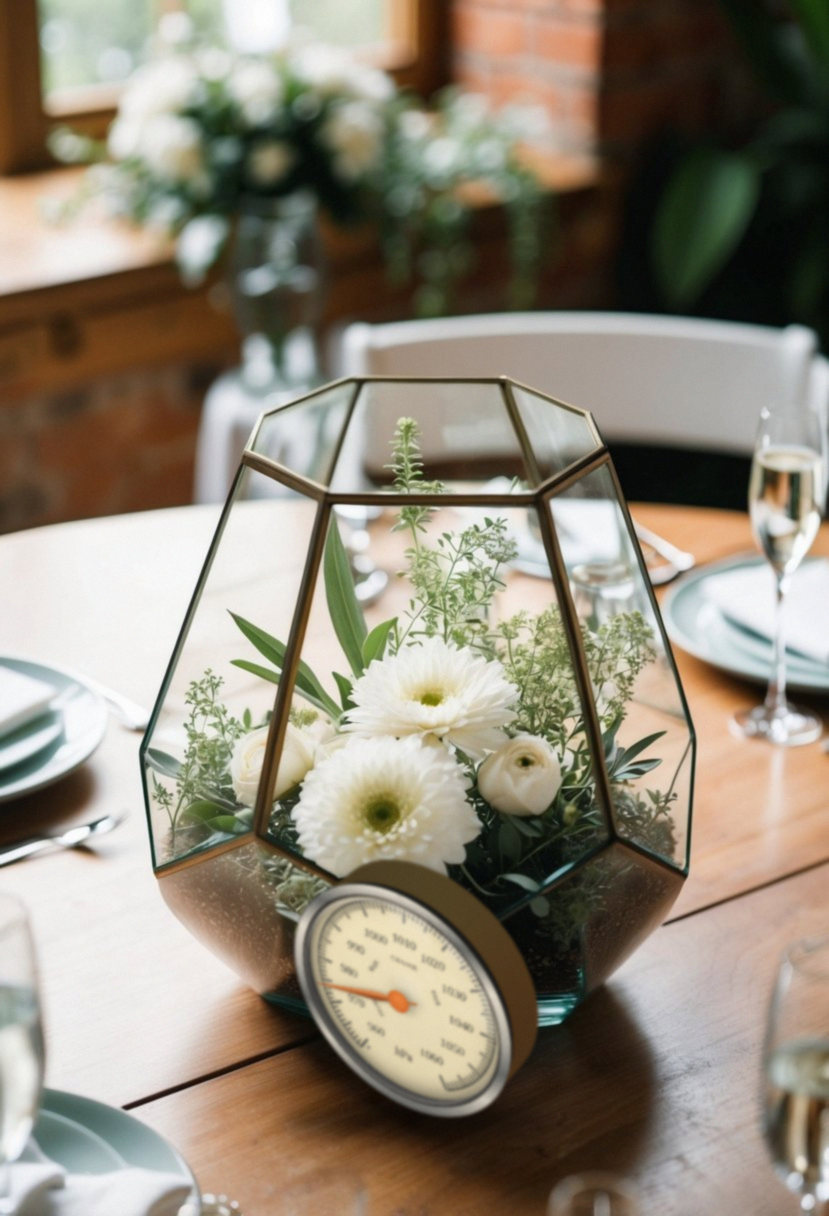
975 hPa
